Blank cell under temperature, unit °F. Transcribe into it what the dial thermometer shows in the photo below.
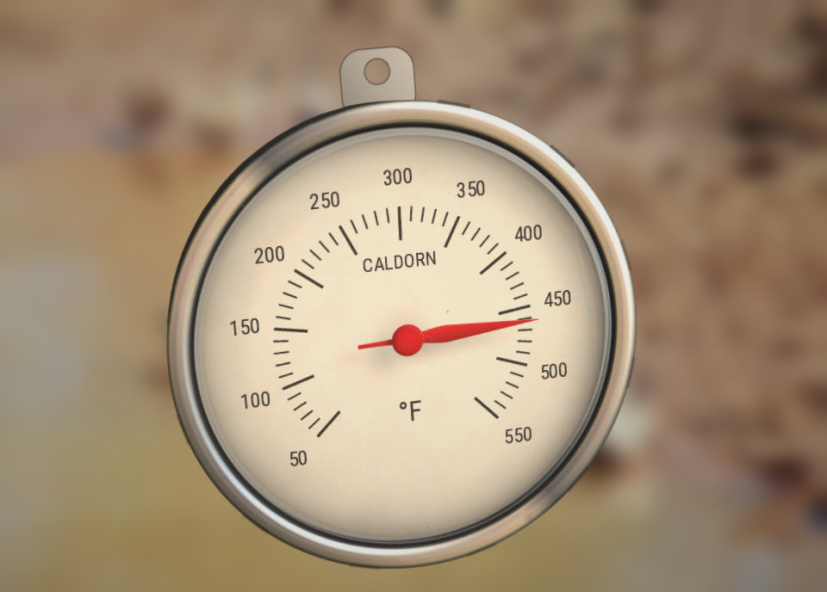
460 °F
